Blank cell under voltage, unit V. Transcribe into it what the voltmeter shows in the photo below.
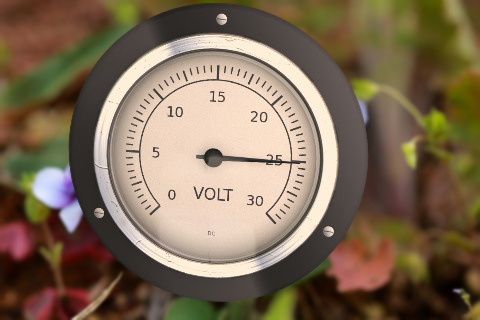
25 V
